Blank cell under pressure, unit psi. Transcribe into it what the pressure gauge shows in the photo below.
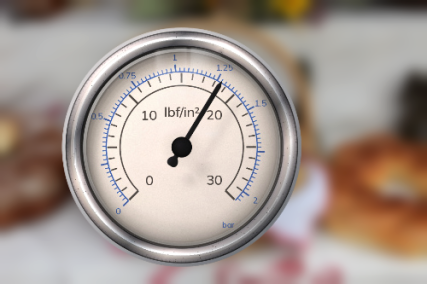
18.5 psi
